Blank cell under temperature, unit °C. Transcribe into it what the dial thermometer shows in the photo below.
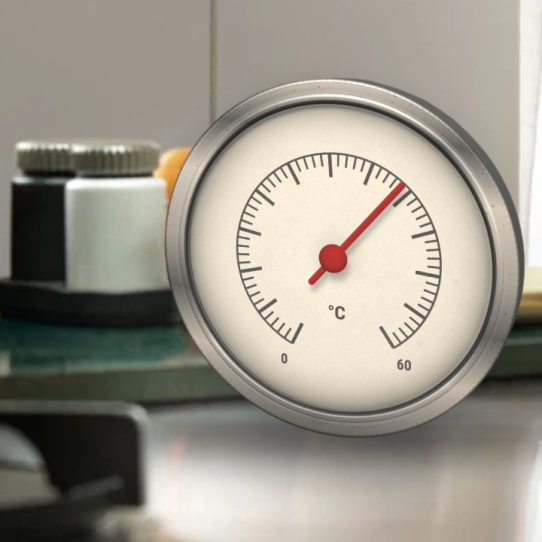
39 °C
